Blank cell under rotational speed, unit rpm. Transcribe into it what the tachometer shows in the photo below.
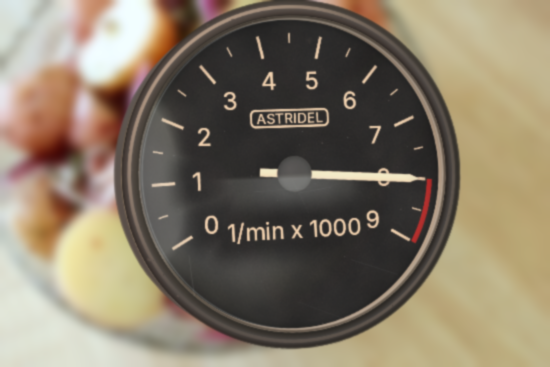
8000 rpm
